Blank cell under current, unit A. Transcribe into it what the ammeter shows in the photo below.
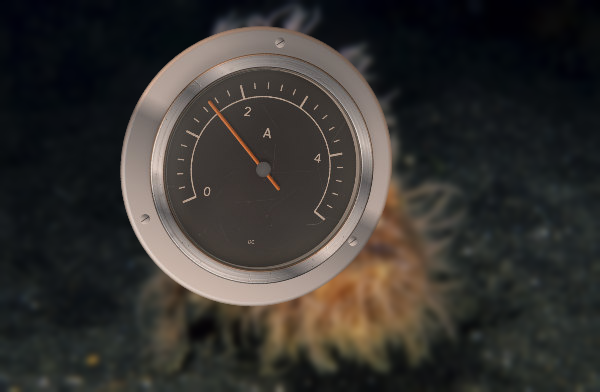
1.5 A
